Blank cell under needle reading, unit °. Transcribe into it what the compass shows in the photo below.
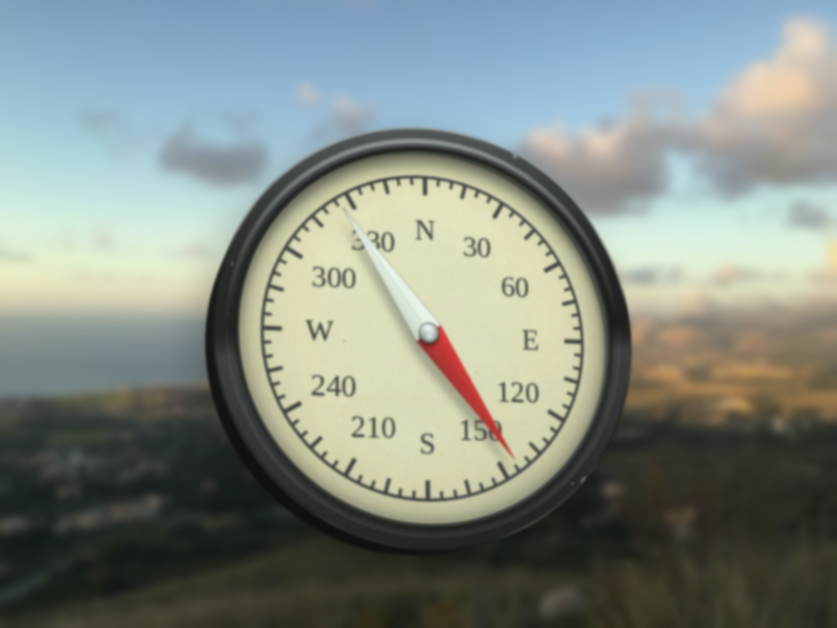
145 °
